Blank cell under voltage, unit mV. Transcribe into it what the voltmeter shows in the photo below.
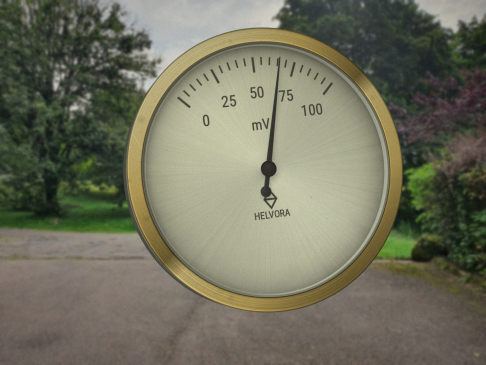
65 mV
